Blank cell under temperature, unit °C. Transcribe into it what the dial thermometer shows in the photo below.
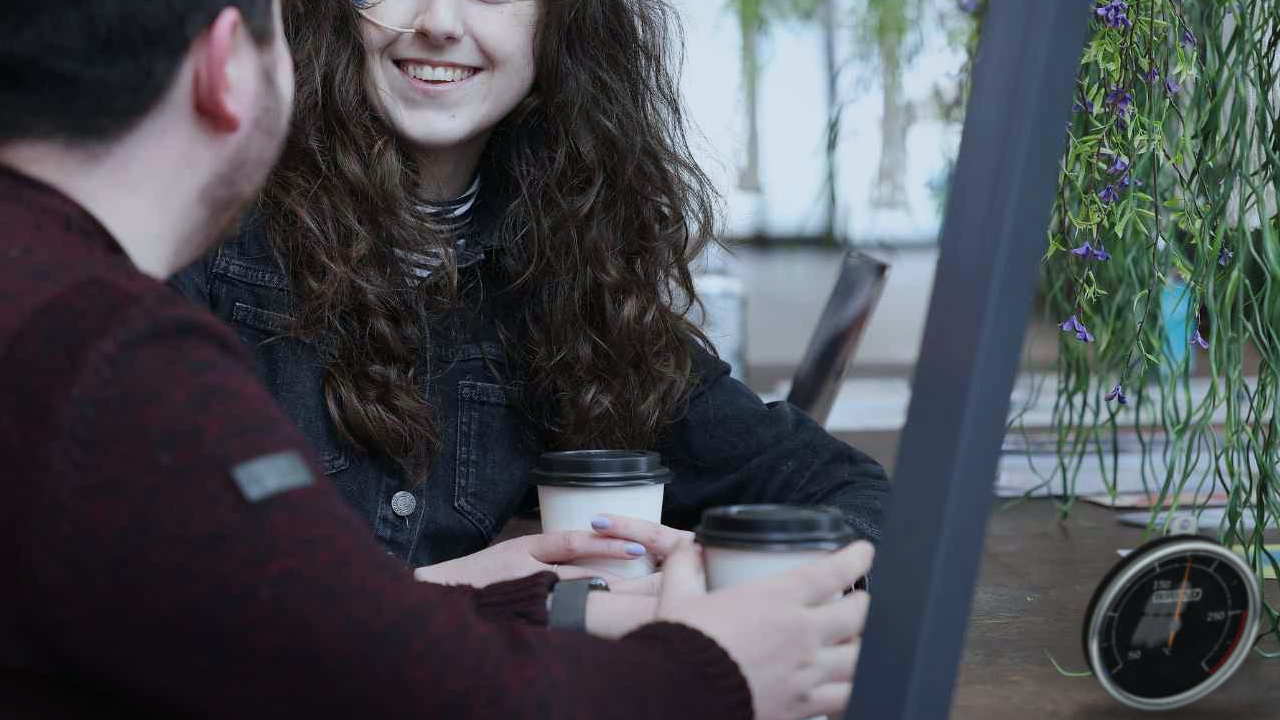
175 °C
